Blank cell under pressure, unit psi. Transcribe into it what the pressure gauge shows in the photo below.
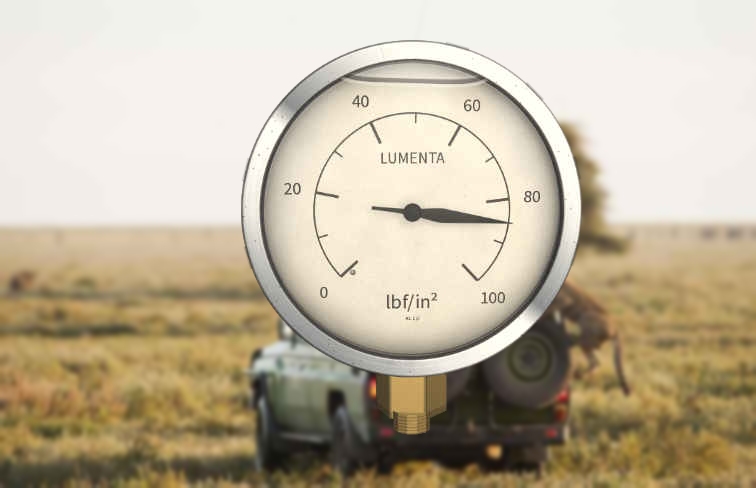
85 psi
